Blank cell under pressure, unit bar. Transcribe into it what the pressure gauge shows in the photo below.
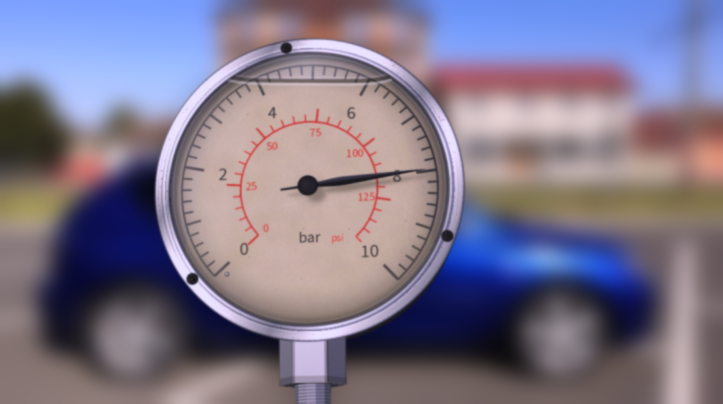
8 bar
